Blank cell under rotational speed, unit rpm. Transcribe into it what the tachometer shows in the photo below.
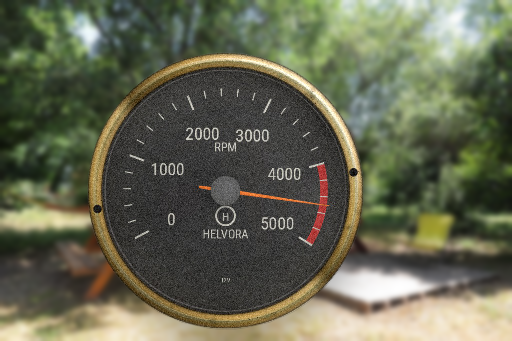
4500 rpm
